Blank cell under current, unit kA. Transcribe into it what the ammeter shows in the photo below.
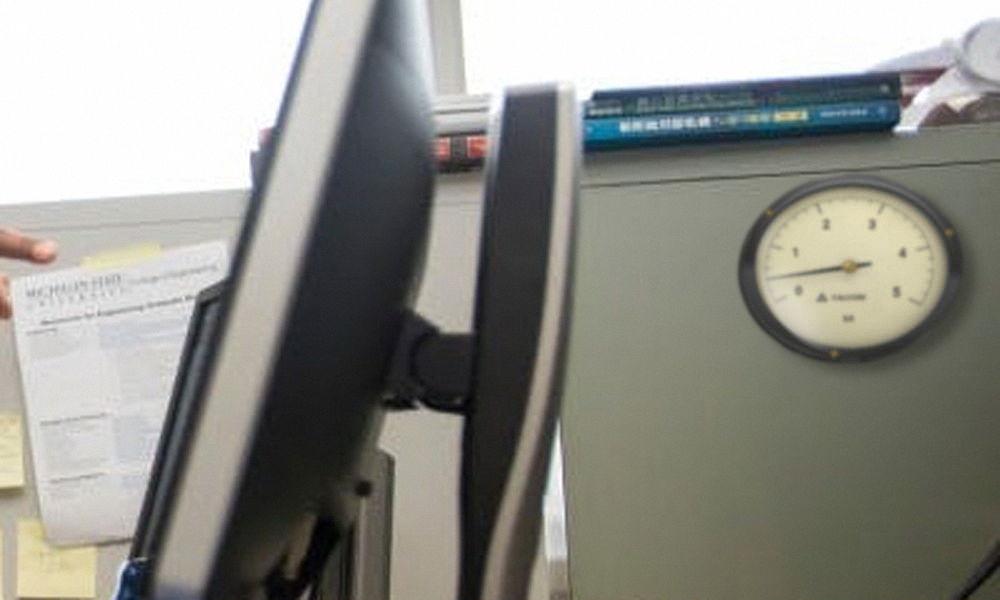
0.4 kA
